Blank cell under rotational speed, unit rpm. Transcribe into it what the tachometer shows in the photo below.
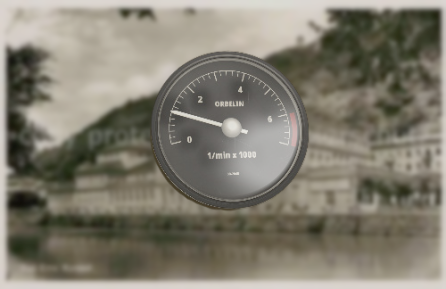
1000 rpm
